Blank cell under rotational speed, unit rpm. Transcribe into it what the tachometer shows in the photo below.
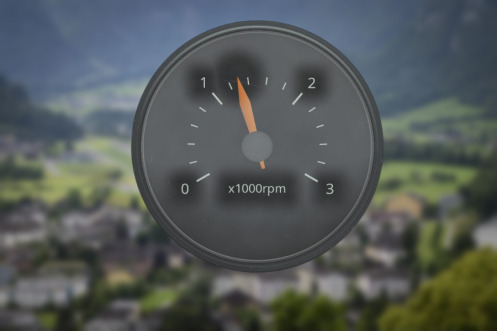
1300 rpm
